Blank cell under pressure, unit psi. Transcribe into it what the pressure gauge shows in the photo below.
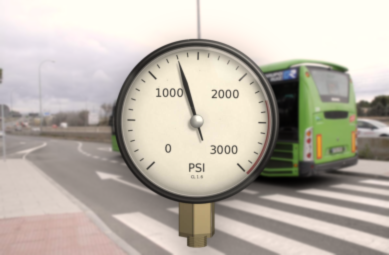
1300 psi
